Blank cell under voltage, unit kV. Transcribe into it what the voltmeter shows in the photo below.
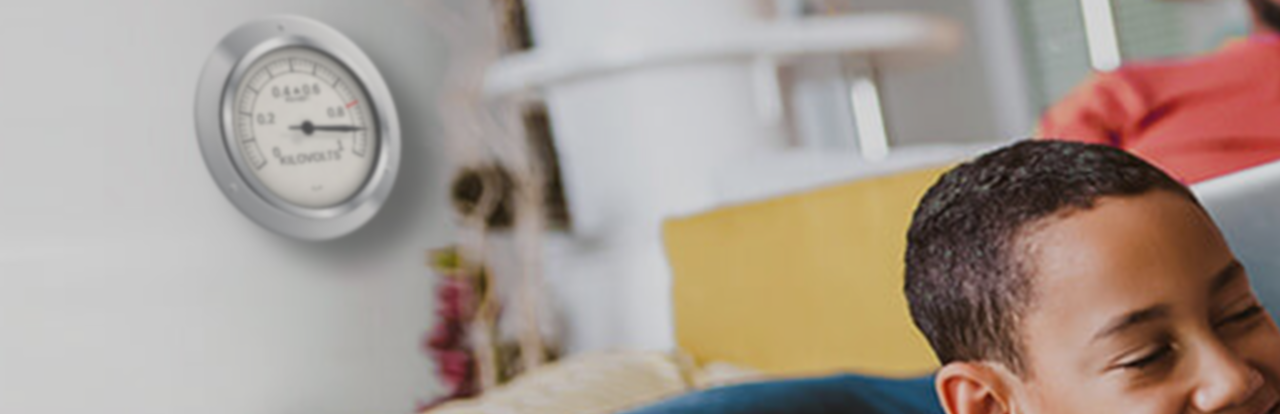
0.9 kV
